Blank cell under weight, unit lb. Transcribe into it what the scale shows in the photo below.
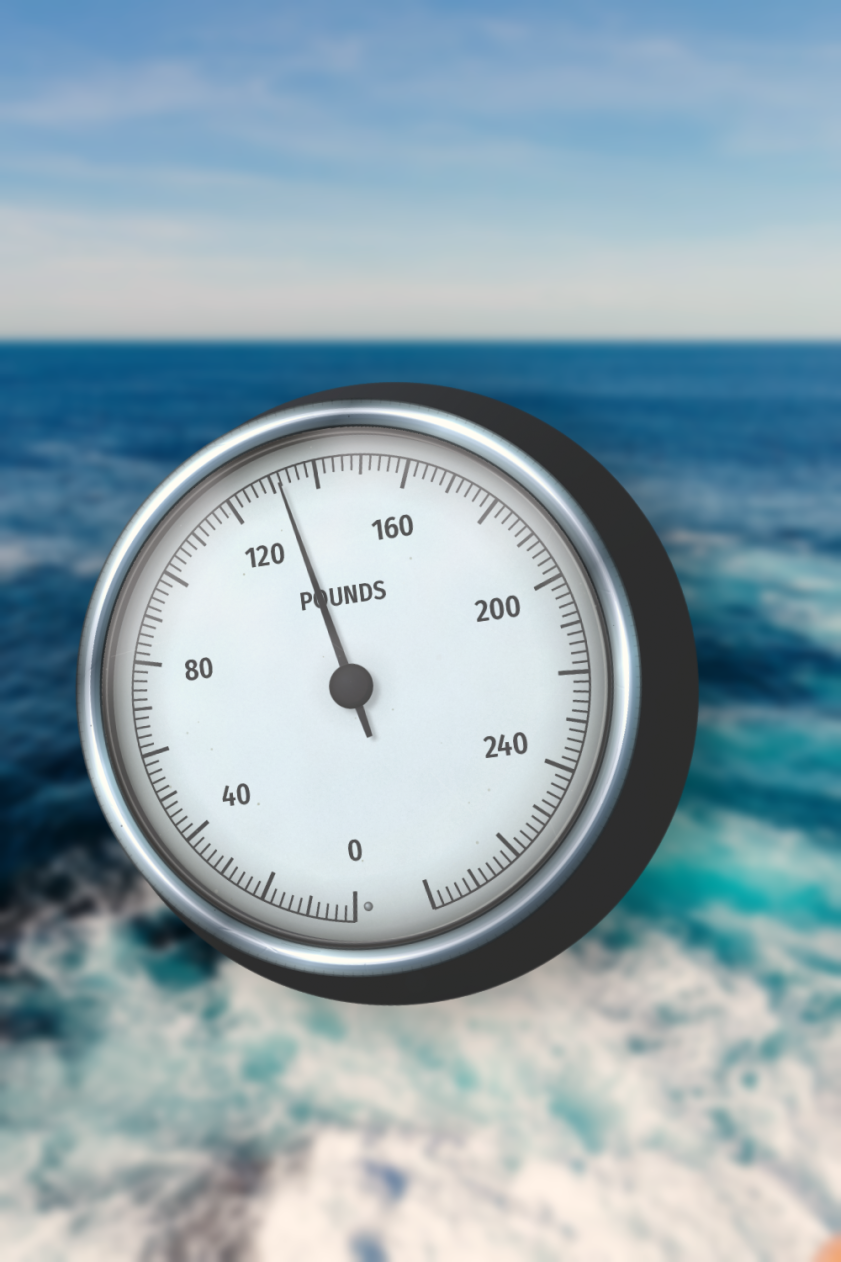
132 lb
